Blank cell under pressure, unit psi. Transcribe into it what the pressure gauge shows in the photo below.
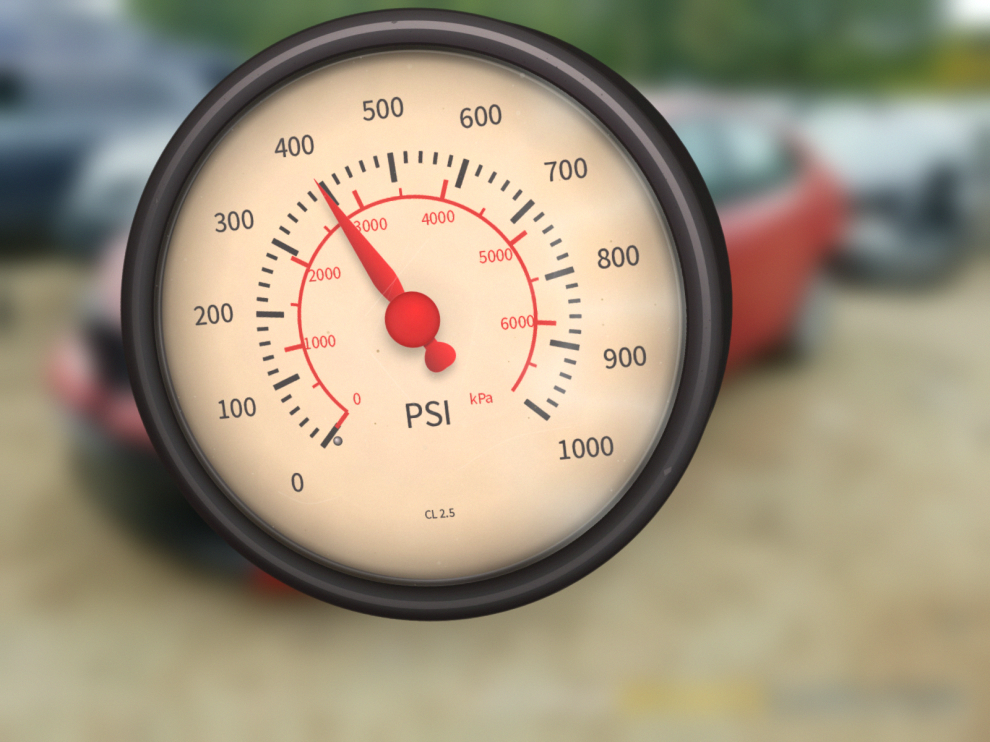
400 psi
